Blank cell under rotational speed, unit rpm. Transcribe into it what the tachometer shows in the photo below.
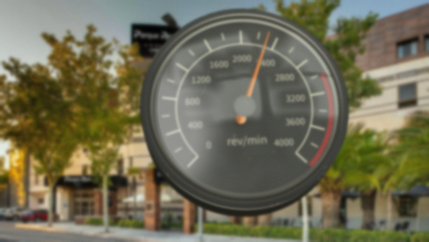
2300 rpm
